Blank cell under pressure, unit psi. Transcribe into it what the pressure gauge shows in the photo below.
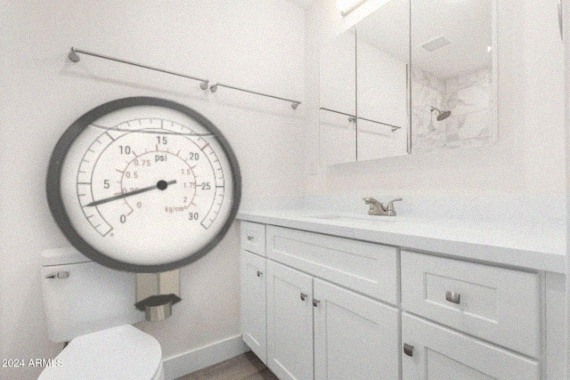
3 psi
